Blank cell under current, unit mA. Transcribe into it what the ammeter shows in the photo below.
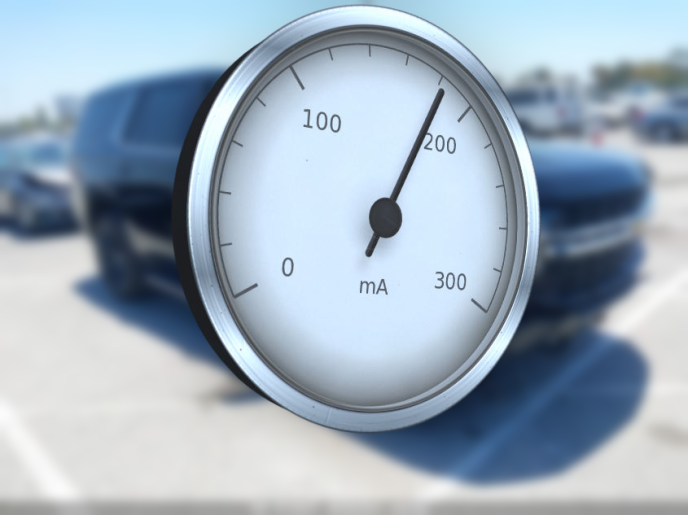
180 mA
